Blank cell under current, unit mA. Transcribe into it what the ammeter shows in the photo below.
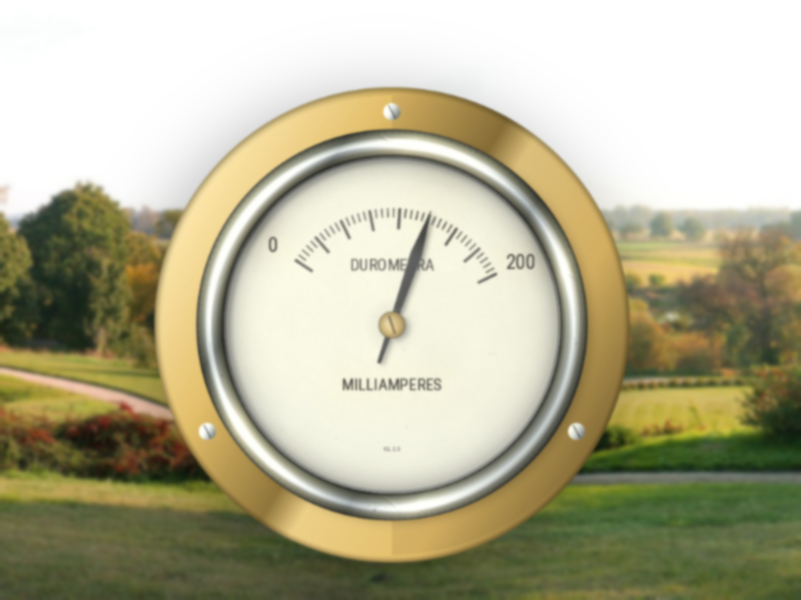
125 mA
